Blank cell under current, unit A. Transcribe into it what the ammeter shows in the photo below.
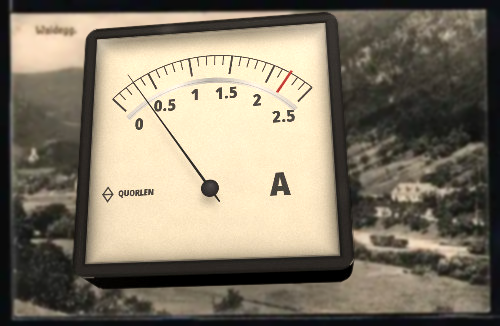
0.3 A
